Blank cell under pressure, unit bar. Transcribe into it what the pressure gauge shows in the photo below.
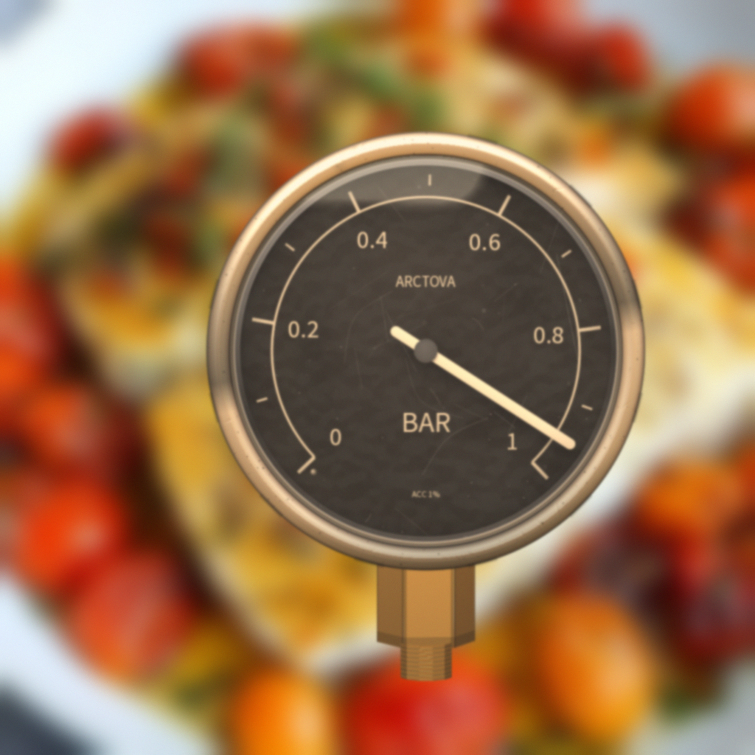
0.95 bar
